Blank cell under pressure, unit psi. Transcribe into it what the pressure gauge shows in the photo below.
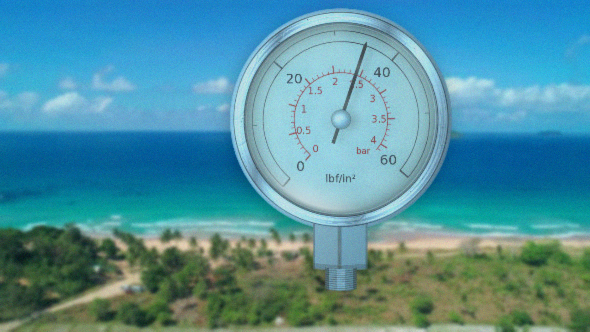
35 psi
